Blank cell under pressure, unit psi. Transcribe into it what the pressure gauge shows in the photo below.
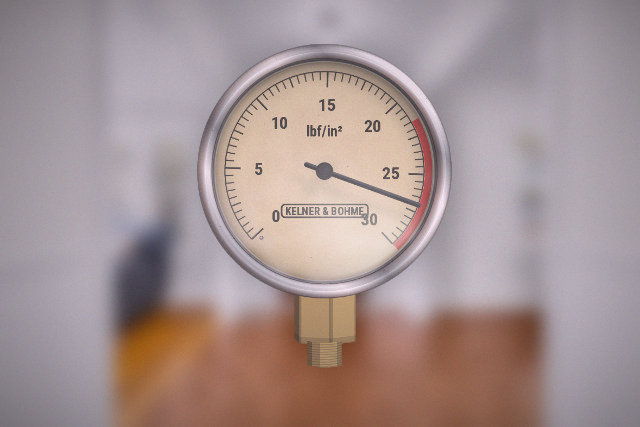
27 psi
